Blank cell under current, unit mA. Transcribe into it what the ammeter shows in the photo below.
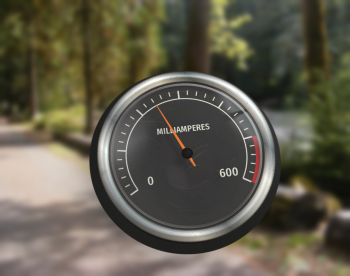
240 mA
